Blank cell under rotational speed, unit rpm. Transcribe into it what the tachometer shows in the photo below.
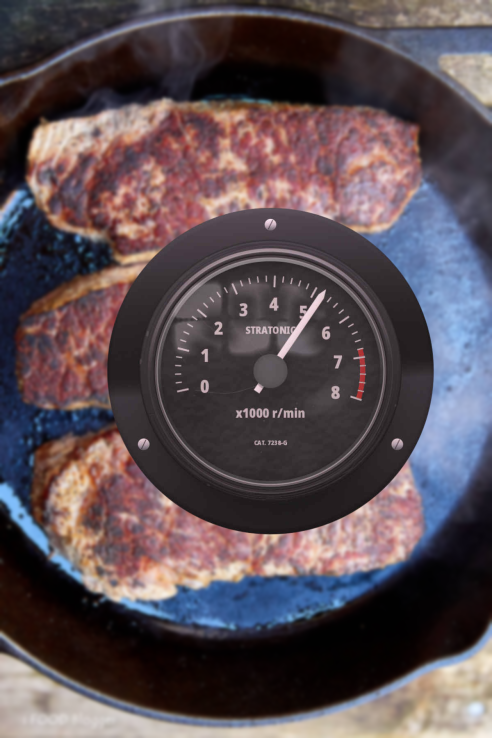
5200 rpm
